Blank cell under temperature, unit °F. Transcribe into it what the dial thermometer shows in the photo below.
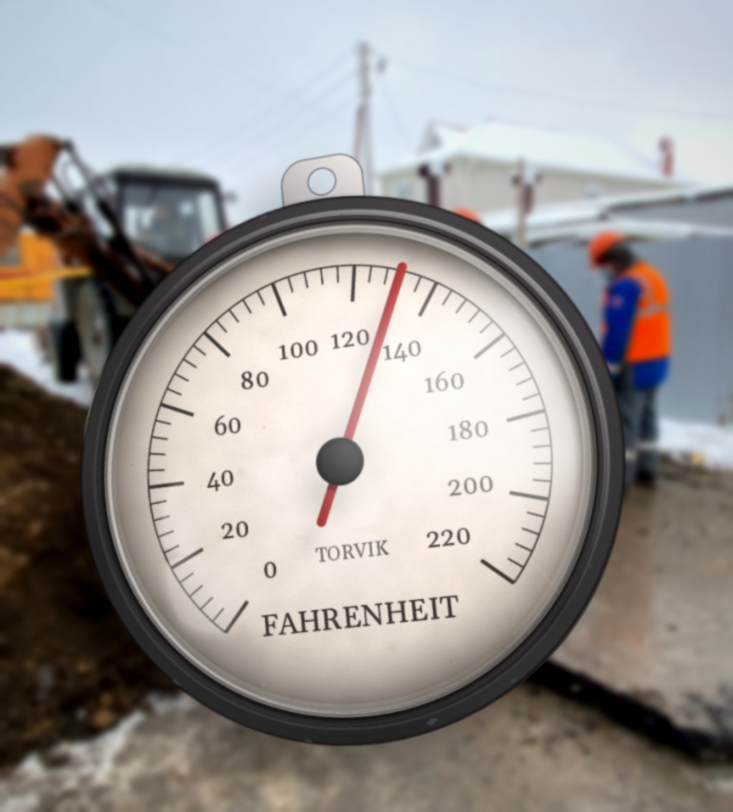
132 °F
